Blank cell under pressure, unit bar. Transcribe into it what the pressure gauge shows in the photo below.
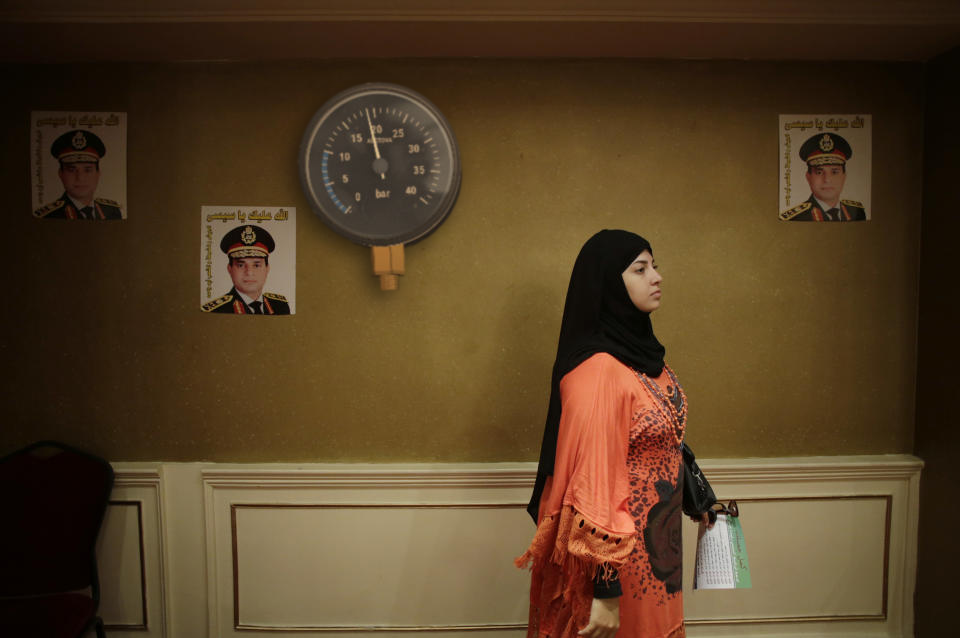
19 bar
